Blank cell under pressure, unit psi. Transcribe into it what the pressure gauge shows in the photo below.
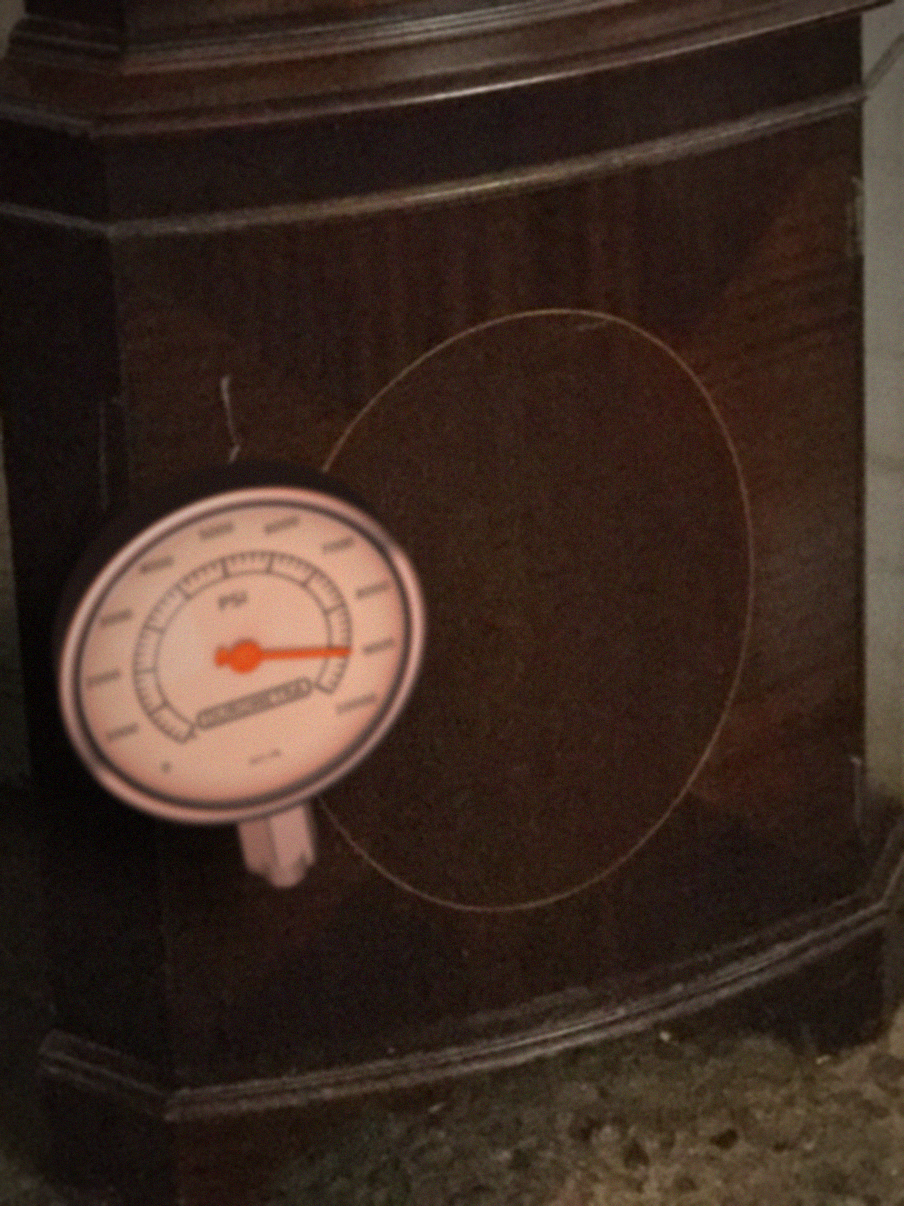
9000 psi
